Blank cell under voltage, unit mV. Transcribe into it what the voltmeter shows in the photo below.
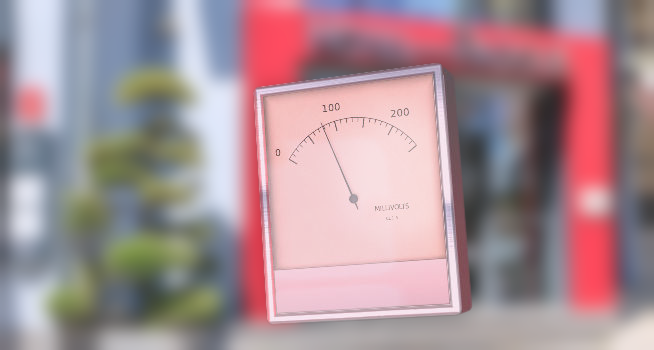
80 mV
